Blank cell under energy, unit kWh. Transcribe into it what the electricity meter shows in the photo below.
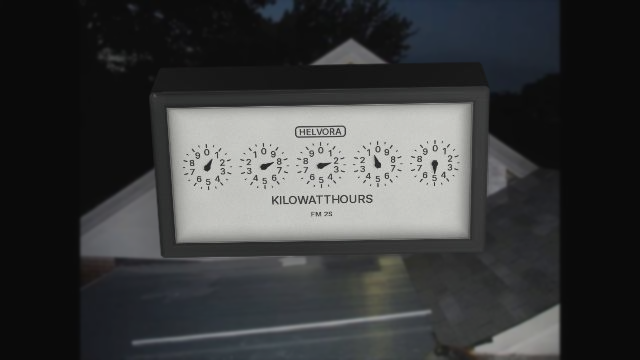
8205 kWh
